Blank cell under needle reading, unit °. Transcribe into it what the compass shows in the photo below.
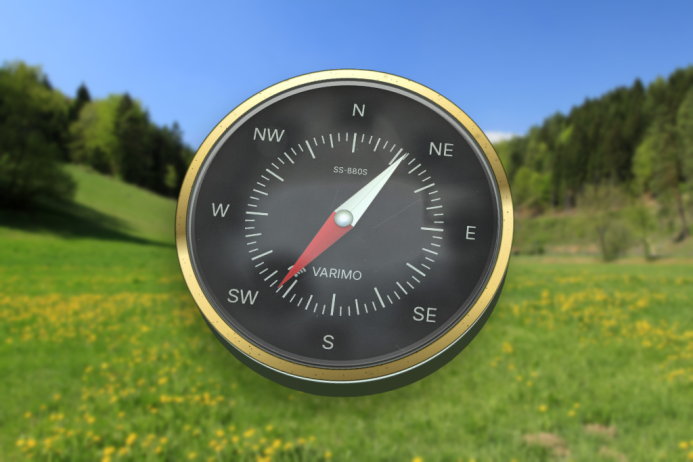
215 °
